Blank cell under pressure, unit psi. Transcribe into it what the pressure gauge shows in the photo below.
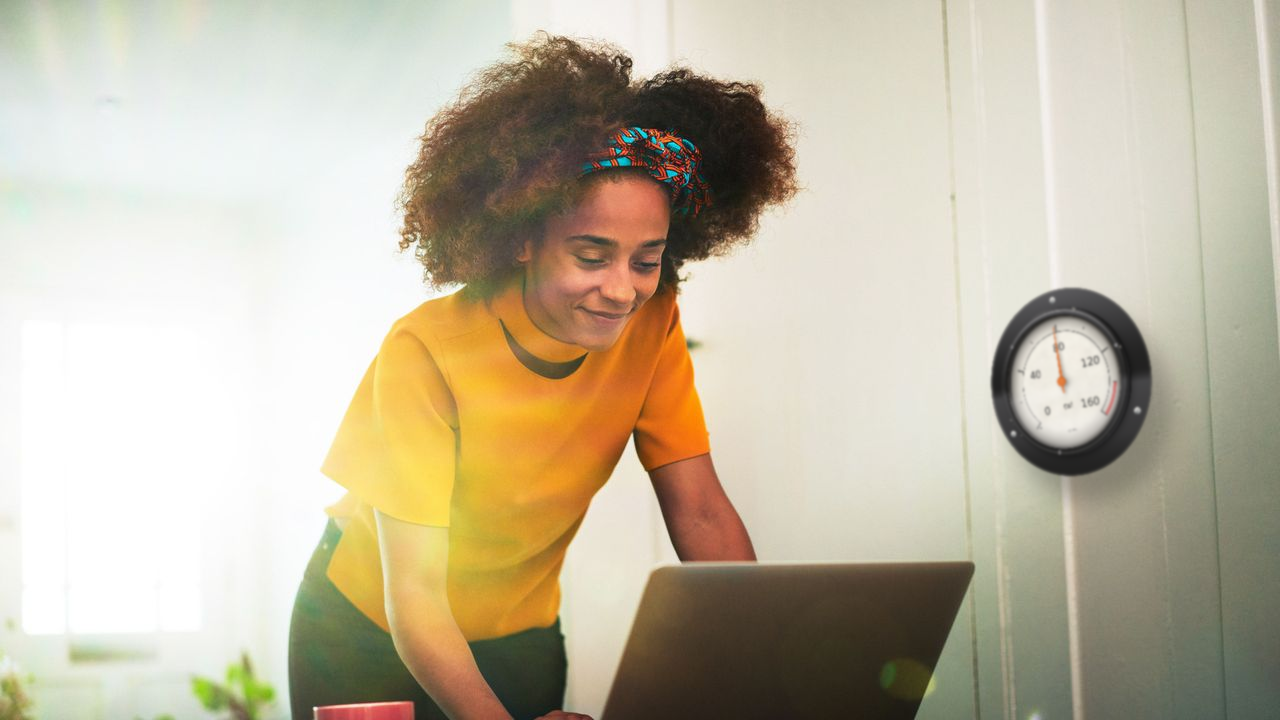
80 psi
